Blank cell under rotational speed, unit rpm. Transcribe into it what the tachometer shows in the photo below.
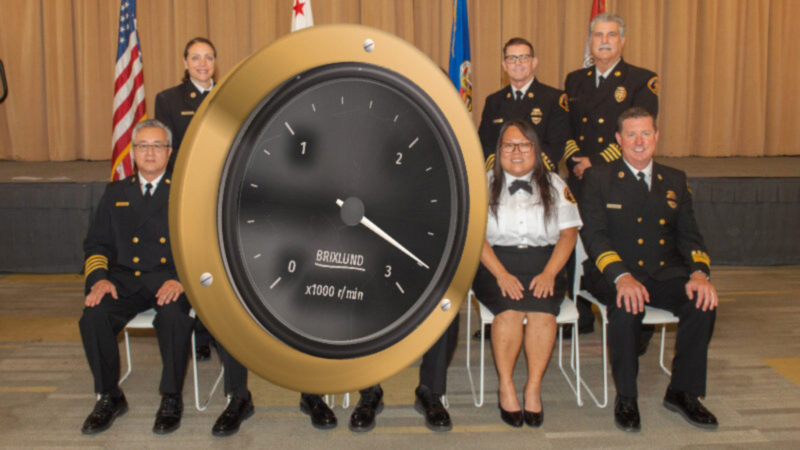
2800 rpm
